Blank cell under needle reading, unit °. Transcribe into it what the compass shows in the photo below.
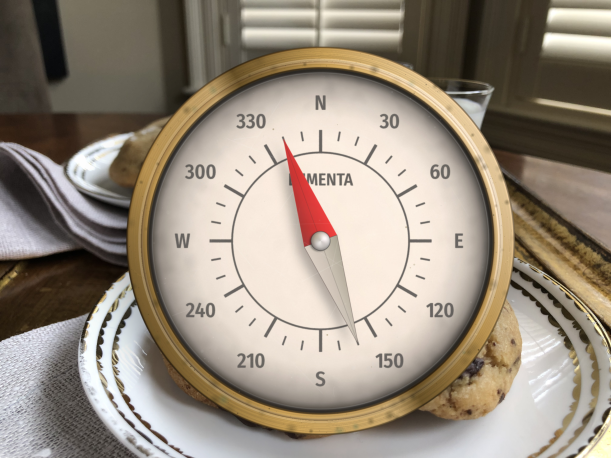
340 °
